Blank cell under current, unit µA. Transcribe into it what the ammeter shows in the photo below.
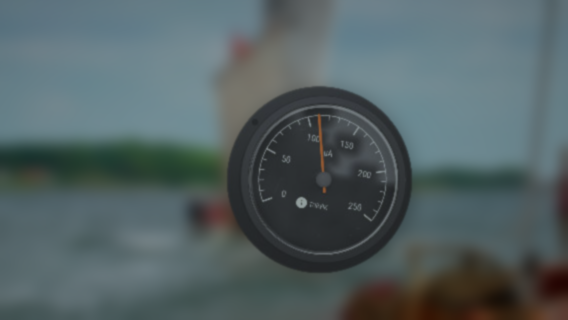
110 µA
